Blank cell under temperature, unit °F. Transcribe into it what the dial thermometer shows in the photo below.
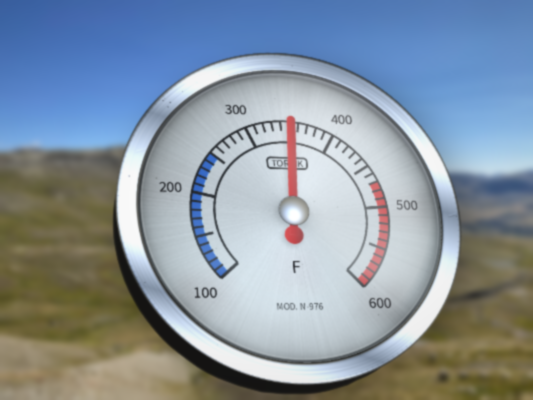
350 °F
